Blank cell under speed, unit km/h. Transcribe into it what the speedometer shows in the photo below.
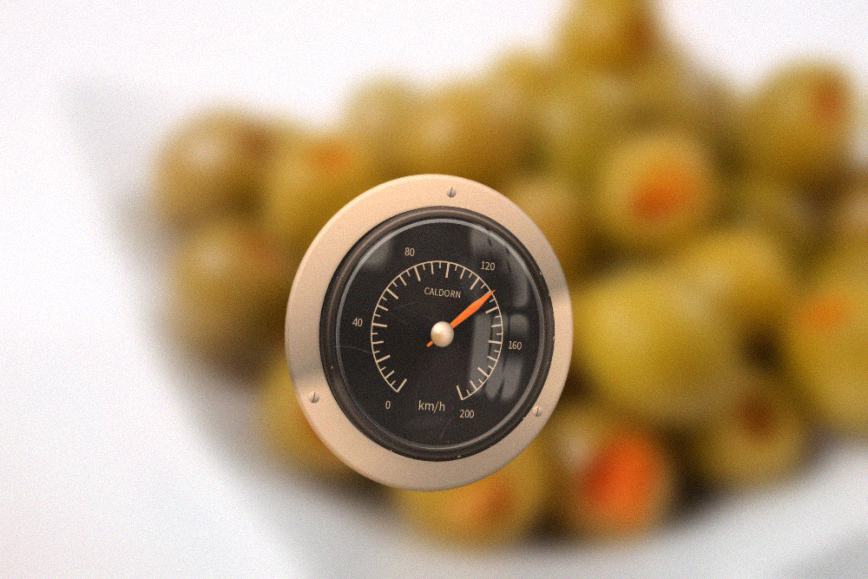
130 km/h
